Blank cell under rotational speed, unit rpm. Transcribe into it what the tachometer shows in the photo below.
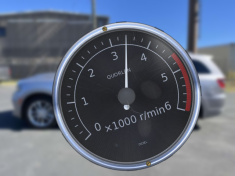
3400 rpm
